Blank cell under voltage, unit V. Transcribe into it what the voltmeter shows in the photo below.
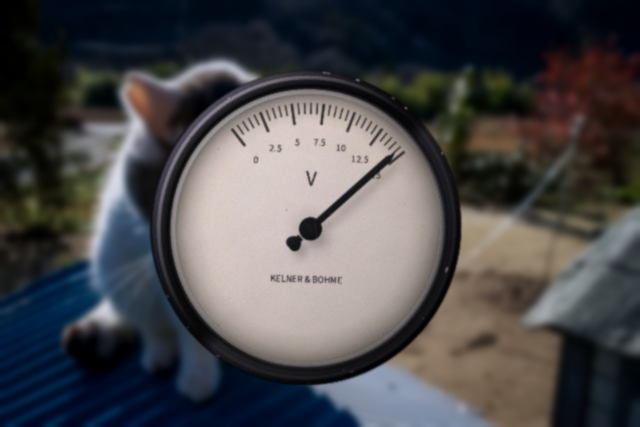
14.5 V
